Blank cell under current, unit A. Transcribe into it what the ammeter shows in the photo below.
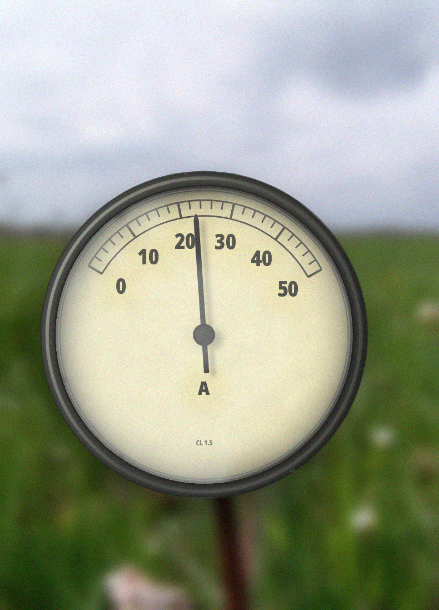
23 A
